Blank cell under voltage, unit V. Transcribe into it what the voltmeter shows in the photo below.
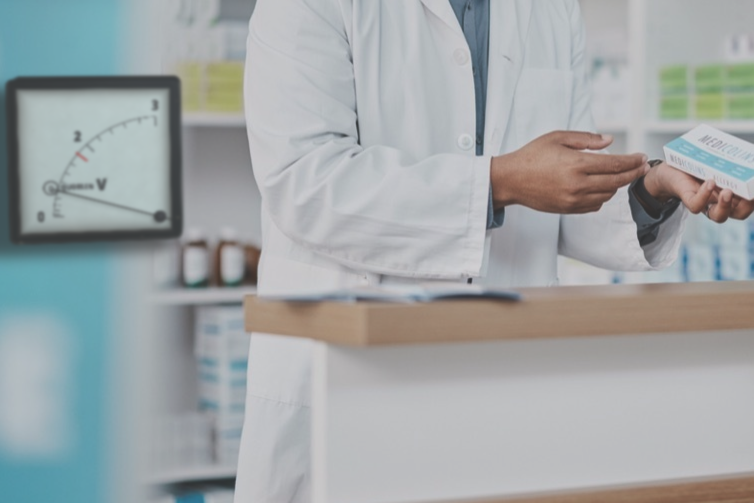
1 V
